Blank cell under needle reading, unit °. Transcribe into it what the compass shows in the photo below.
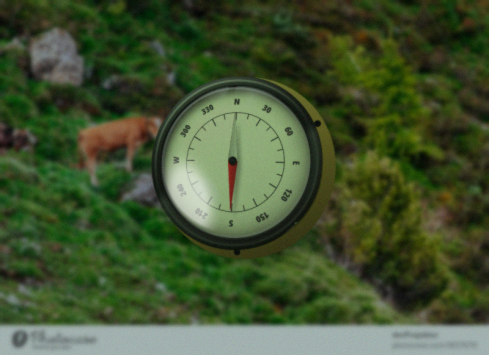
180 °
